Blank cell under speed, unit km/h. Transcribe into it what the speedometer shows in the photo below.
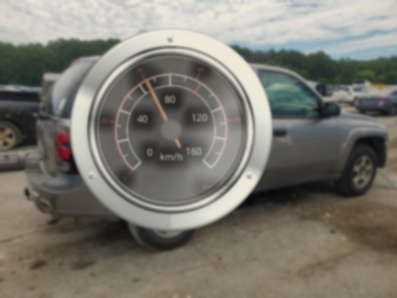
65 km/h
